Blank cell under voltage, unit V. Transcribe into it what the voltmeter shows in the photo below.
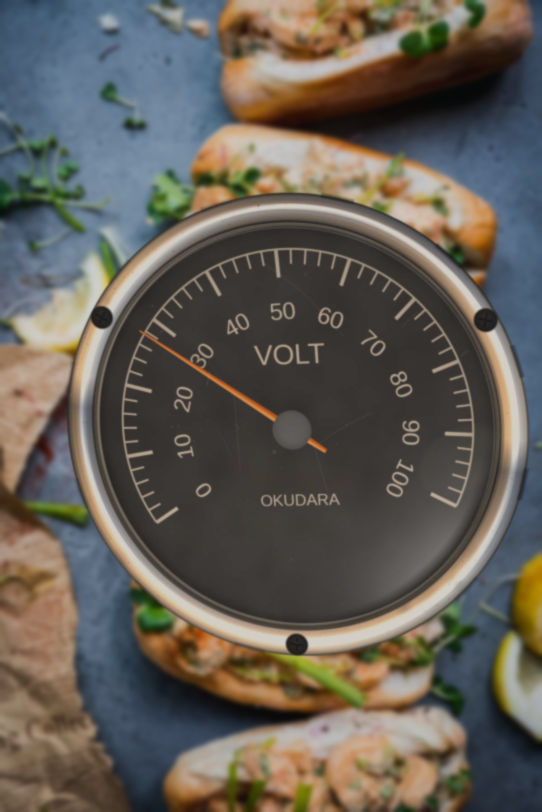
28 V
